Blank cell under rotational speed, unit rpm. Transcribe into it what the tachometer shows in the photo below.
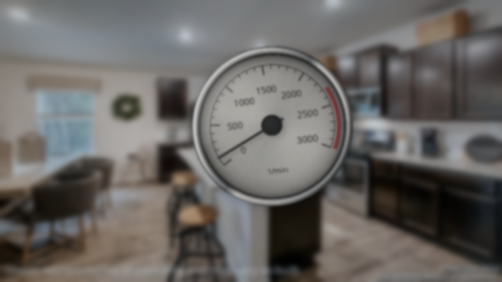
100 rpm
